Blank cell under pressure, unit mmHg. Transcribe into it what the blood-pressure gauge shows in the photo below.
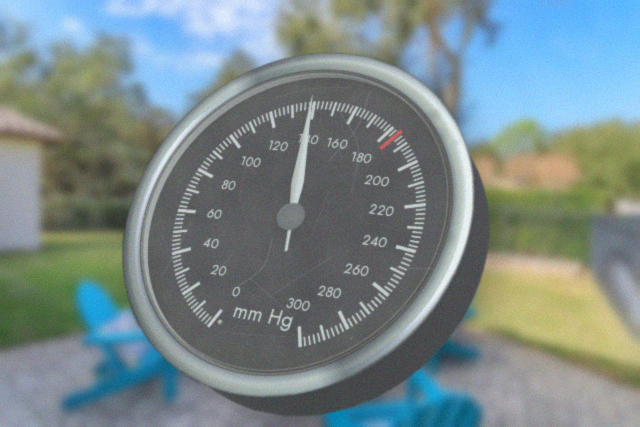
140 mmHg
